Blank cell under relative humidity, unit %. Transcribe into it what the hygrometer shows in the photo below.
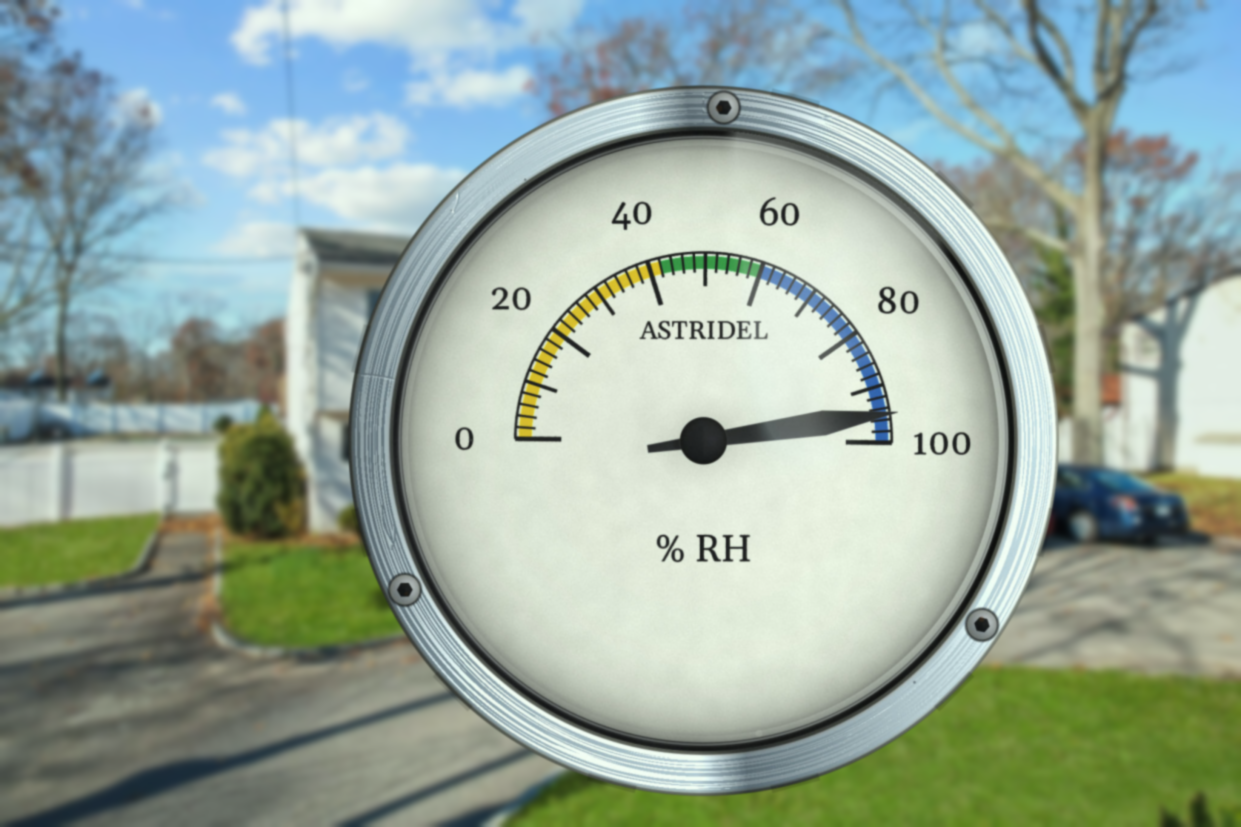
95 %
